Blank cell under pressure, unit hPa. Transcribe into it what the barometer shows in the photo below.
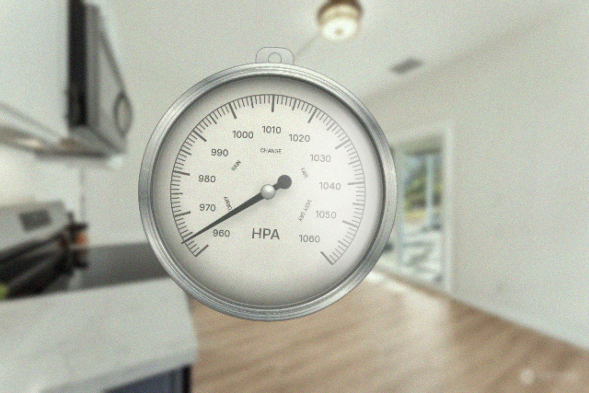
964 hPa
